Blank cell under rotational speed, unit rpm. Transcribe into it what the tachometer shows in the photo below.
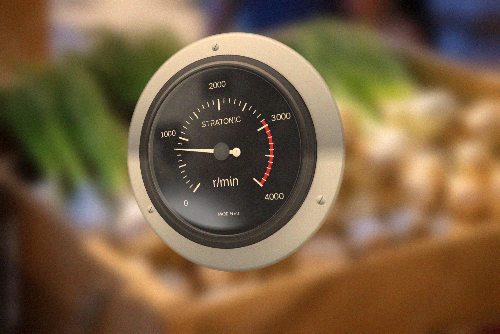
800 rpm
